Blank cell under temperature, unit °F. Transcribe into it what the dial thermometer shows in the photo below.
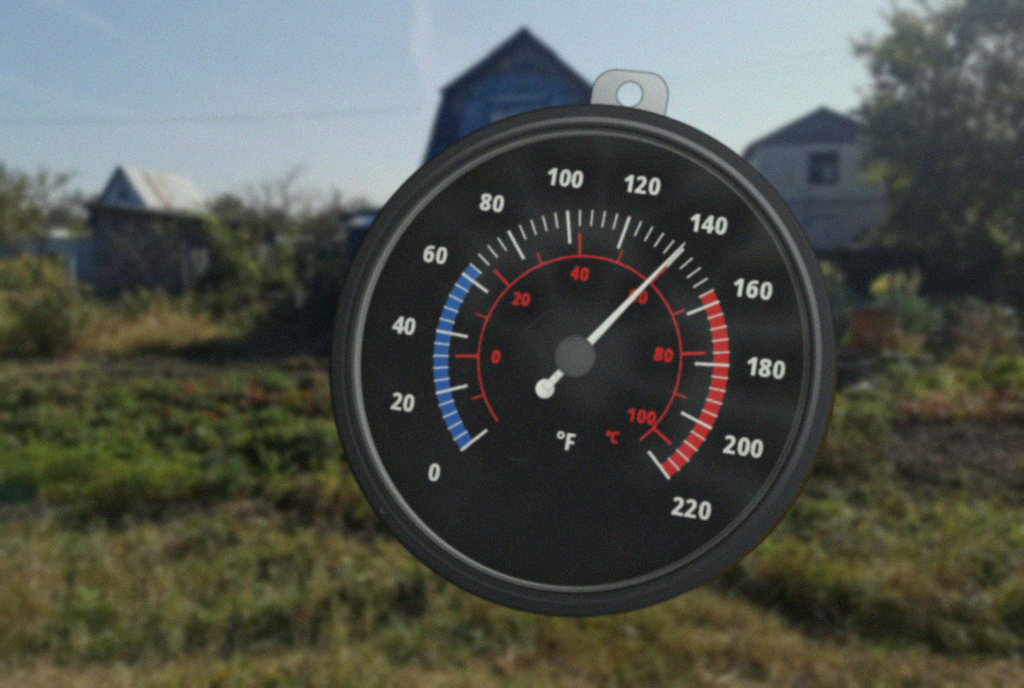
140 °F
